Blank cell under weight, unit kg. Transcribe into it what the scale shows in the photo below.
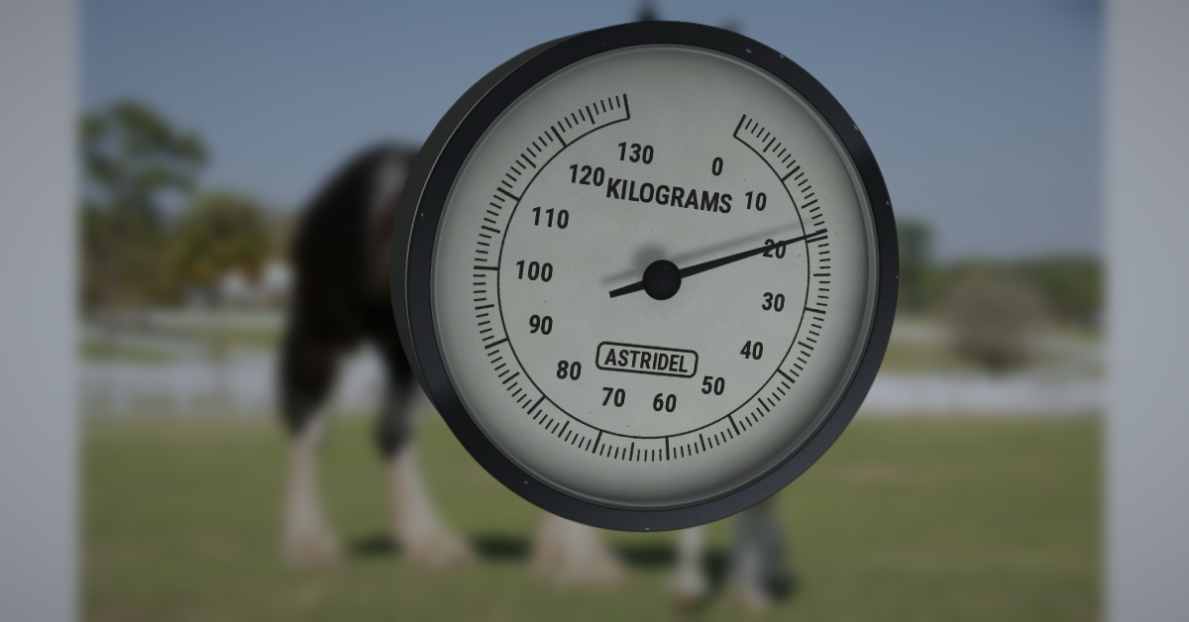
19 kg
